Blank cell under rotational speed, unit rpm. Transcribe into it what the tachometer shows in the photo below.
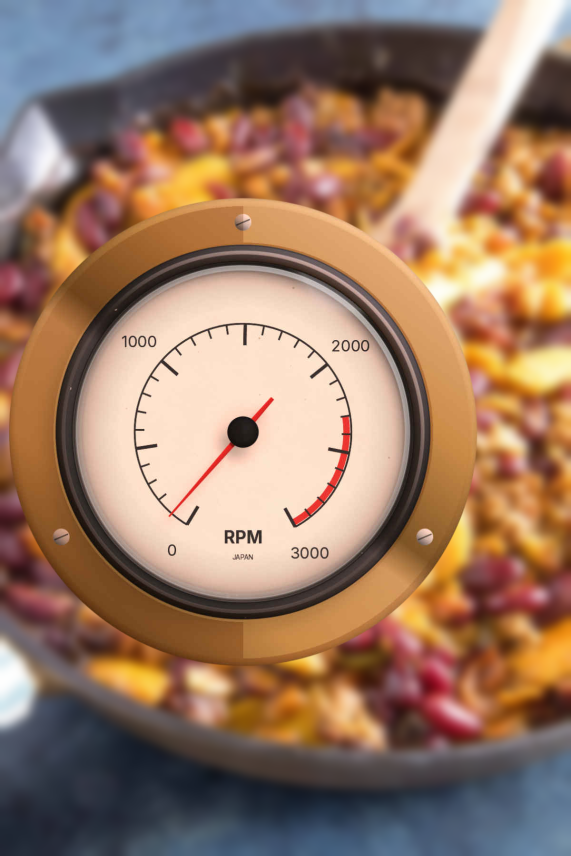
100 rpm
